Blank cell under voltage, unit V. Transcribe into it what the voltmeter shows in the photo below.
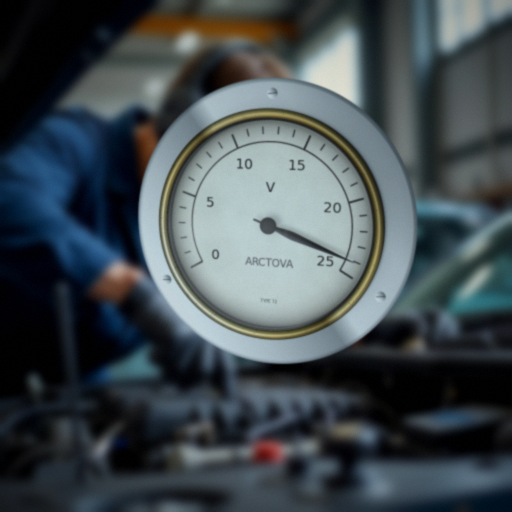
24 V
